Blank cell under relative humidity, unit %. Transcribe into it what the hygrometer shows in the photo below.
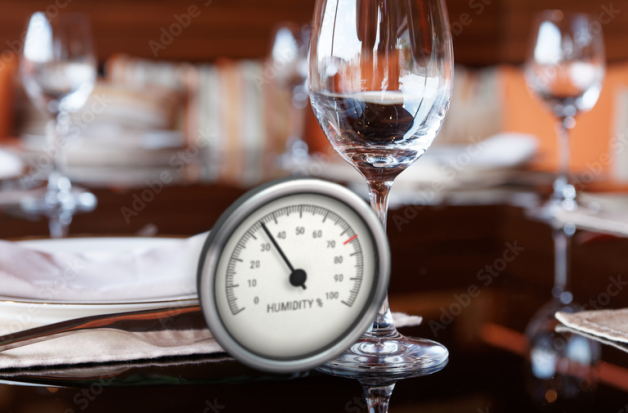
35 %
